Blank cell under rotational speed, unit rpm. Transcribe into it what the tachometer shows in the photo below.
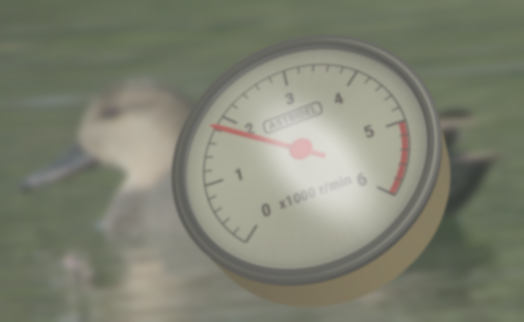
1800 rpm
